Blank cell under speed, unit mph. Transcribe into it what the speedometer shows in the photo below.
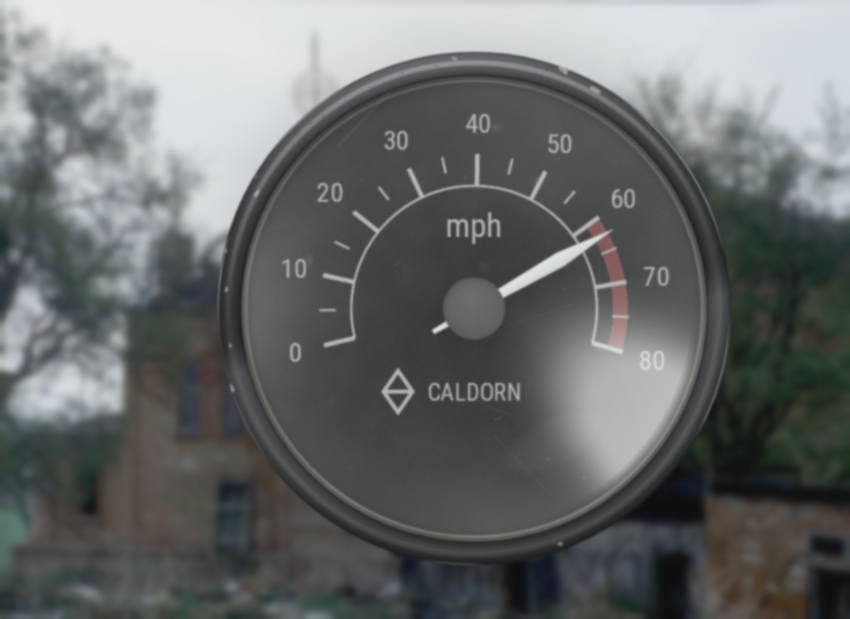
62.5 mph
